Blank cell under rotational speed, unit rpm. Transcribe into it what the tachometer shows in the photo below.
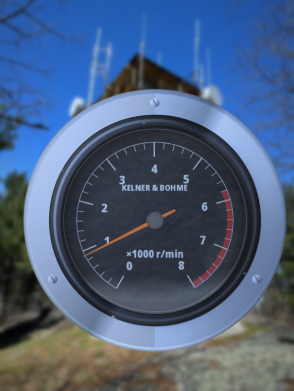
900 rpm
